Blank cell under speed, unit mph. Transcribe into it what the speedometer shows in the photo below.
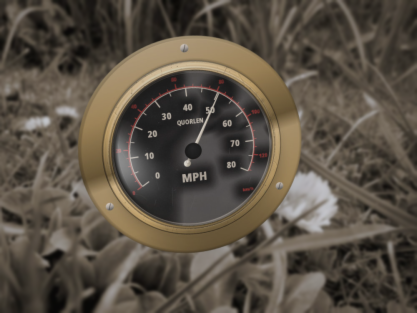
50 mph
